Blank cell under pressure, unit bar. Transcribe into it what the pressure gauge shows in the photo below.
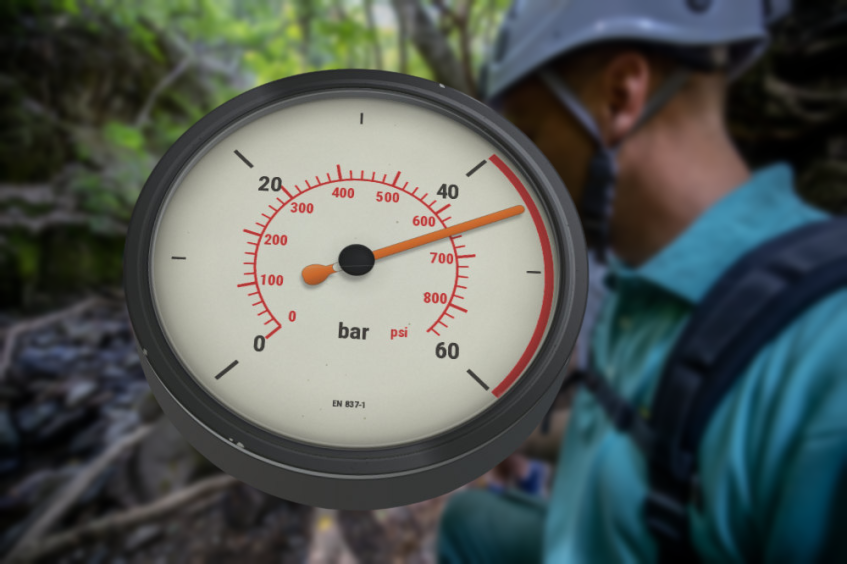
45 bar
